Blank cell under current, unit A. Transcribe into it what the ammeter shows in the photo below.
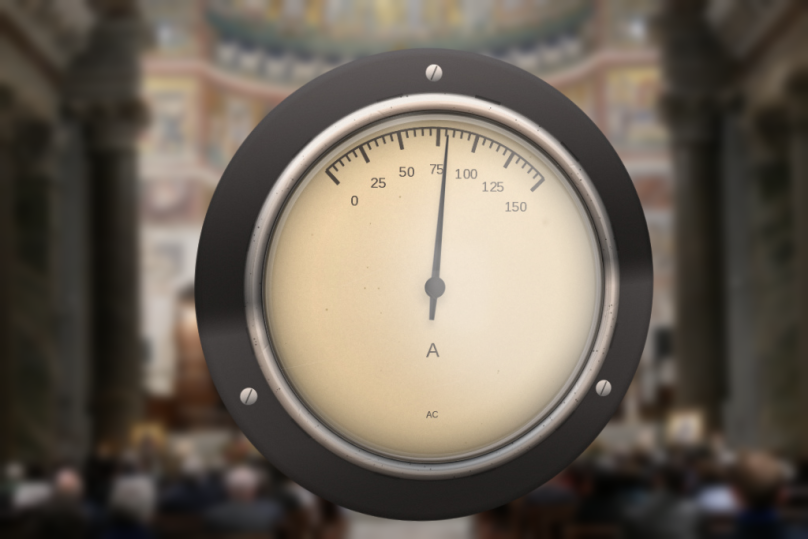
80 A
